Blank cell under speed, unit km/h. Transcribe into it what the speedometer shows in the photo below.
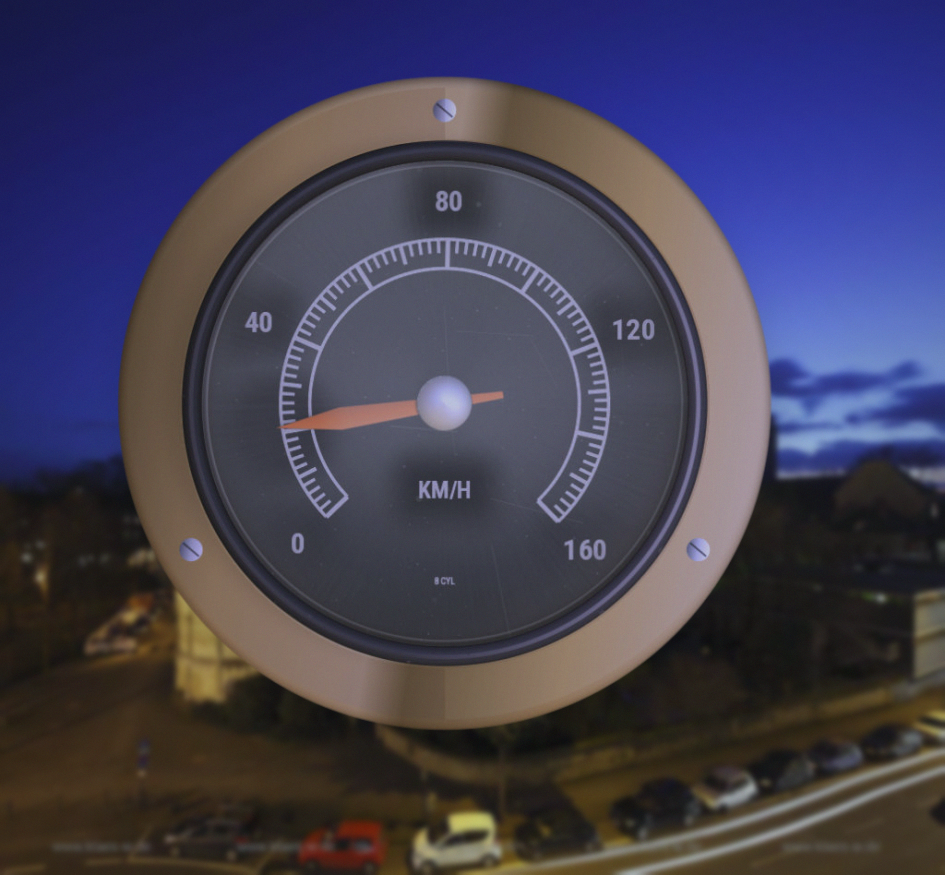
21 km/h
